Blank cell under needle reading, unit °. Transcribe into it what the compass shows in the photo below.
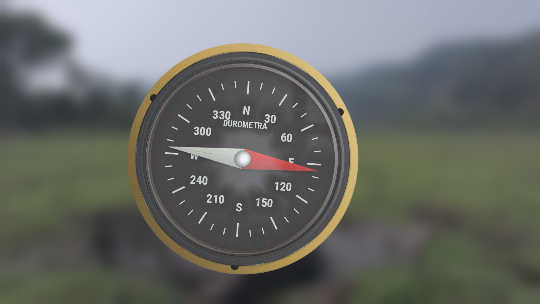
95 °
